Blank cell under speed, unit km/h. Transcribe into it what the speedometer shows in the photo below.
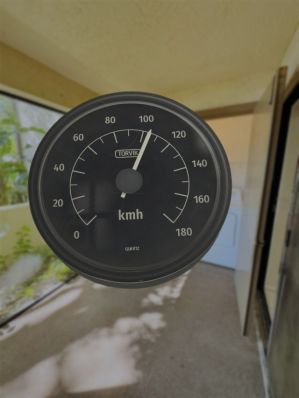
105 km/h
